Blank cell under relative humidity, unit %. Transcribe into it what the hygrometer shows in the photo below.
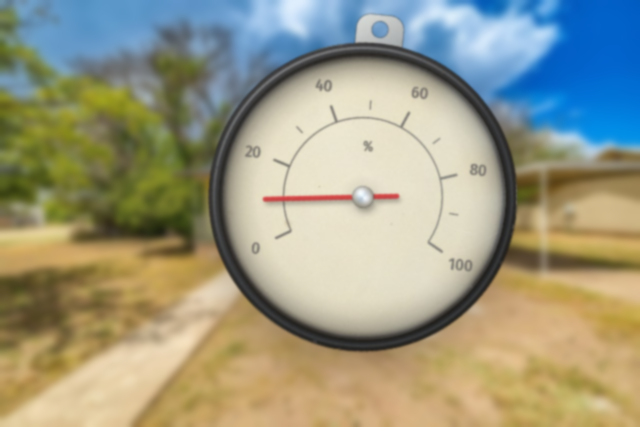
10 %
